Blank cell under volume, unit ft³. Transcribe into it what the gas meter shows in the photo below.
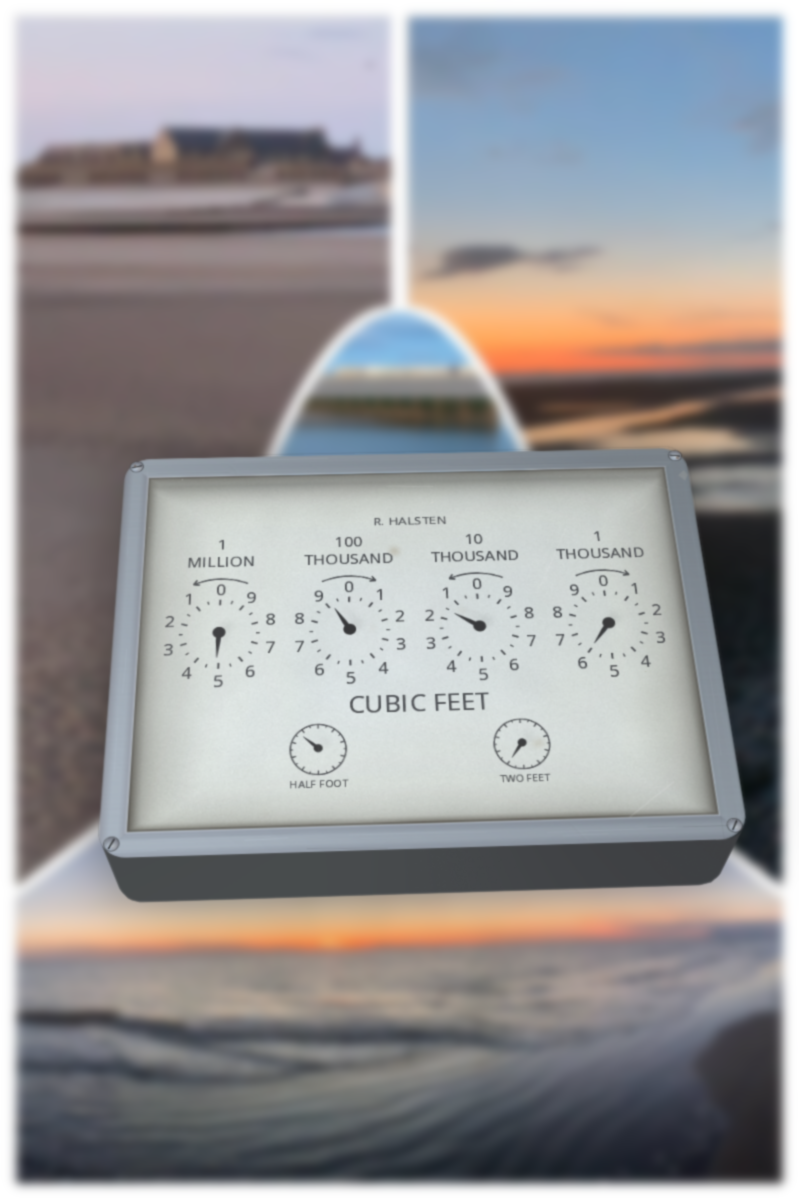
491600 ft³
